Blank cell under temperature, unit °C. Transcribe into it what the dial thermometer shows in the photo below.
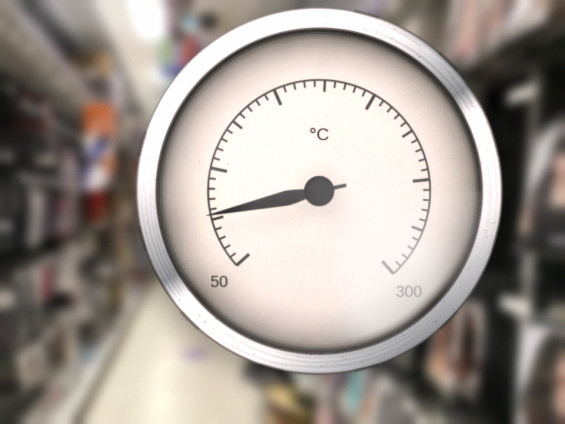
77.5 °C
